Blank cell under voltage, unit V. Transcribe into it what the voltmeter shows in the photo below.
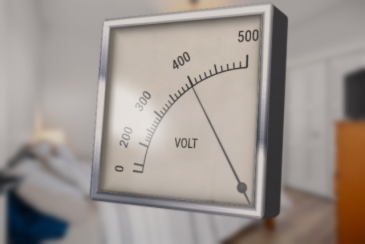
400 V
